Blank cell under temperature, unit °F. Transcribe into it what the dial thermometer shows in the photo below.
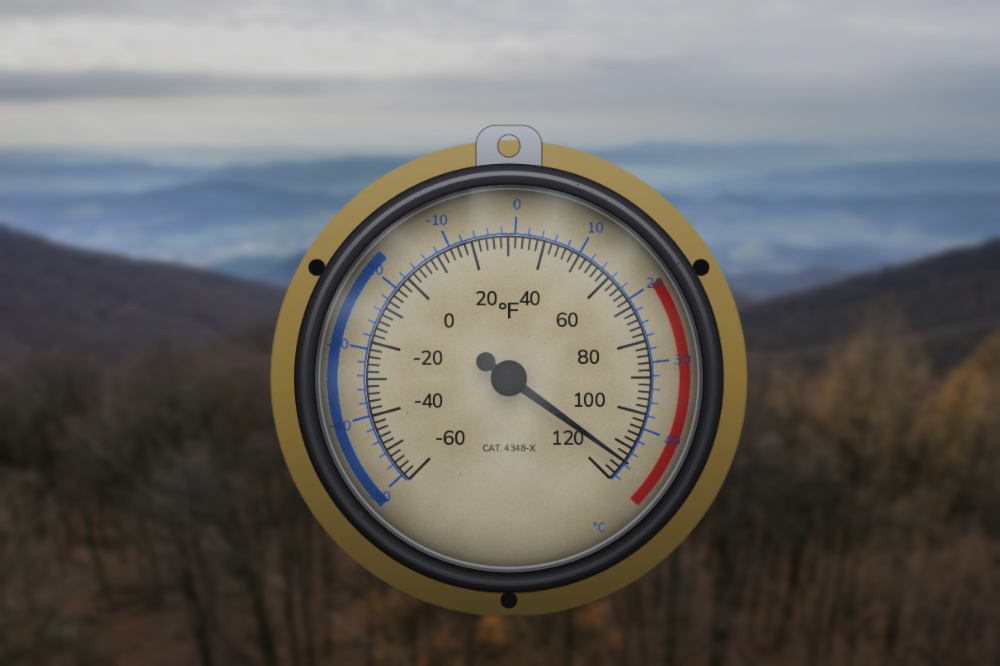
114 °F
